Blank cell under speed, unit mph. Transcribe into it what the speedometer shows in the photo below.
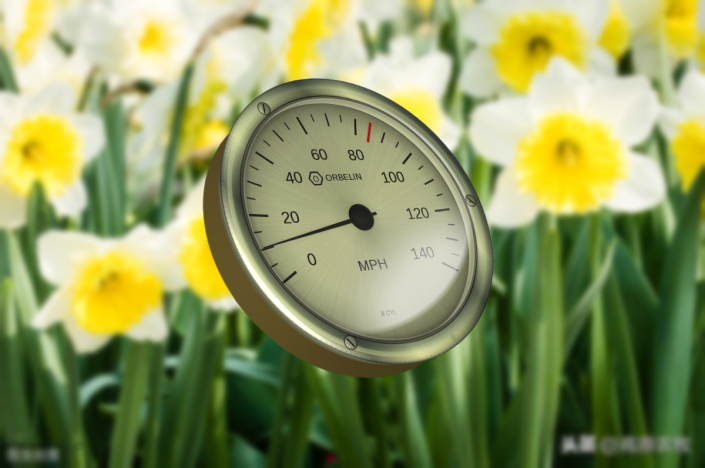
10 mph
